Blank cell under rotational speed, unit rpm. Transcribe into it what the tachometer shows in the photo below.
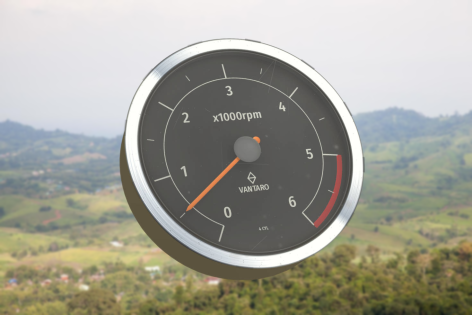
500 rpm
